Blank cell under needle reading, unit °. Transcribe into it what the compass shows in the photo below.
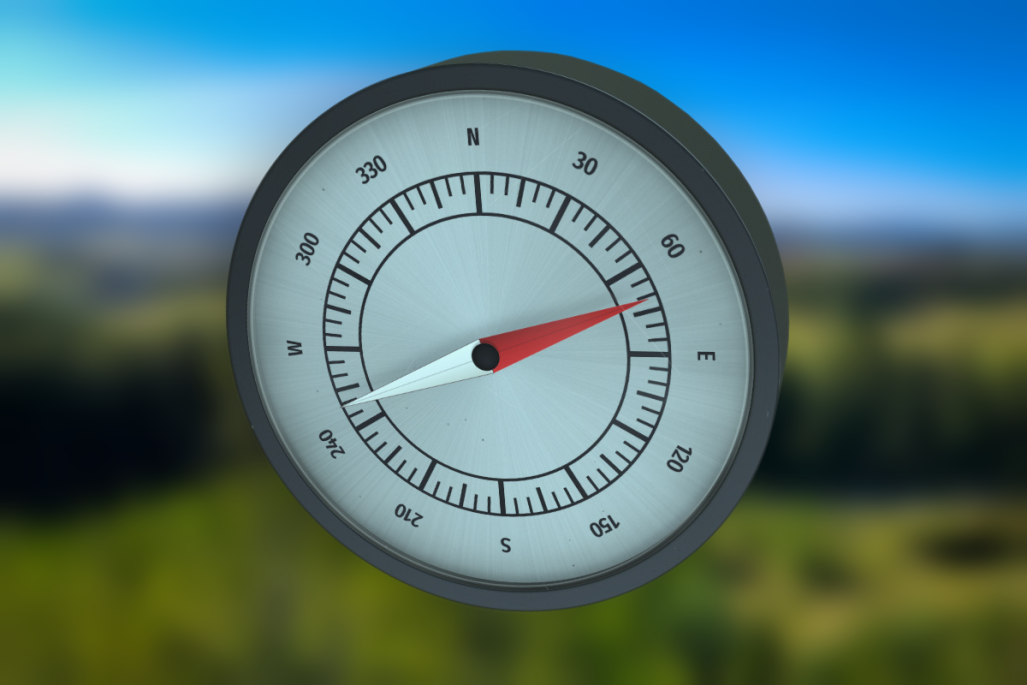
70 °
